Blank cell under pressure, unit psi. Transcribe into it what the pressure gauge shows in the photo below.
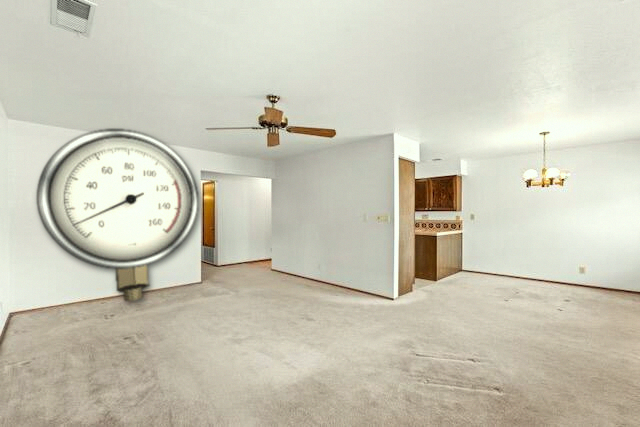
10 psi
